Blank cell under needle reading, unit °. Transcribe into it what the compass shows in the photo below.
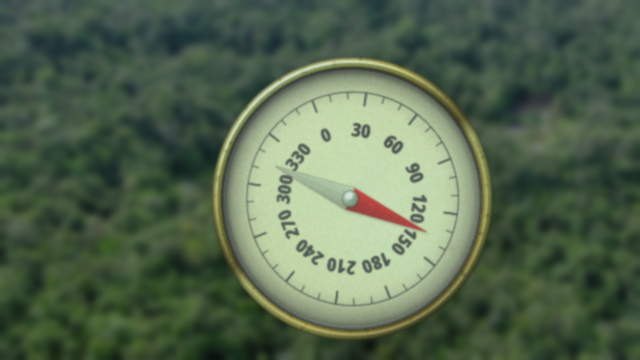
135 °
